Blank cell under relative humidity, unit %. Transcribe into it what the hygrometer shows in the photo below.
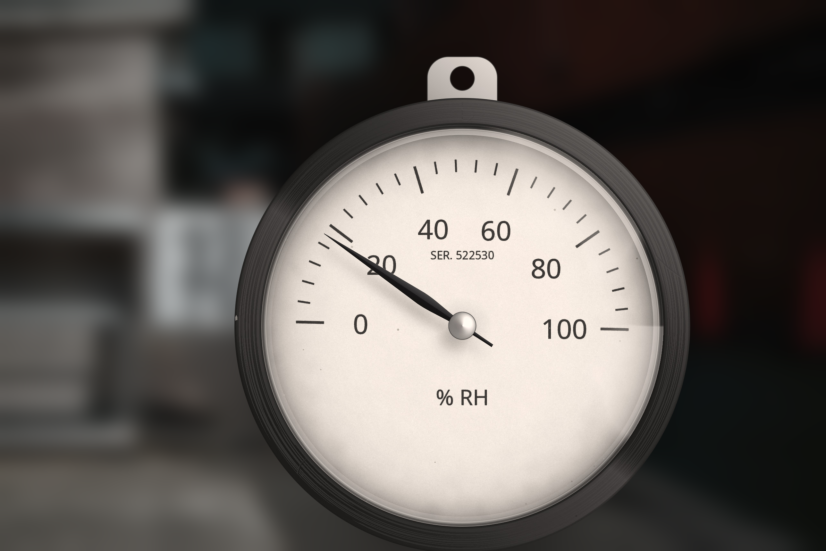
18 %
